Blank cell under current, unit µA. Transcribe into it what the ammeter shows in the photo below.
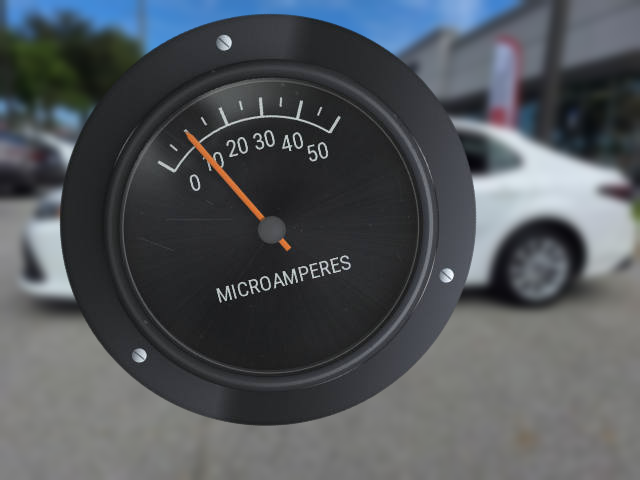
10 µA
